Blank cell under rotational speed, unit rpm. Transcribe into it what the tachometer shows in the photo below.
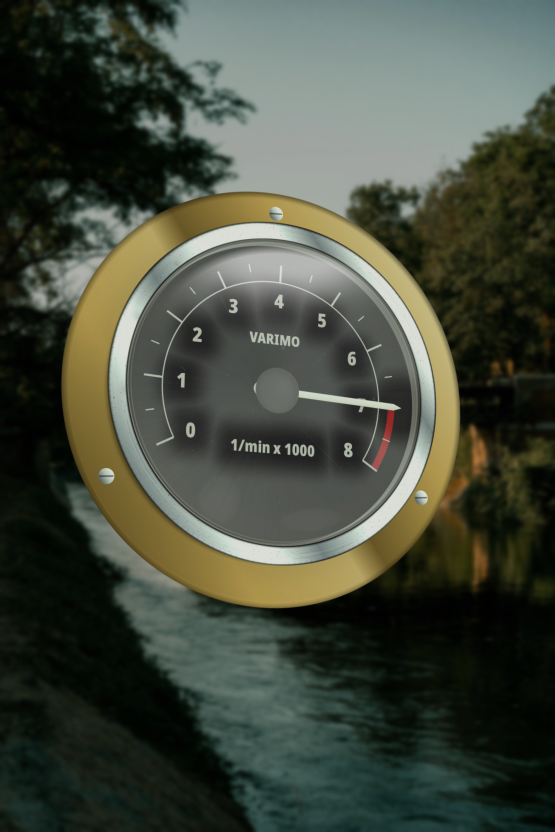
7000 rpm
